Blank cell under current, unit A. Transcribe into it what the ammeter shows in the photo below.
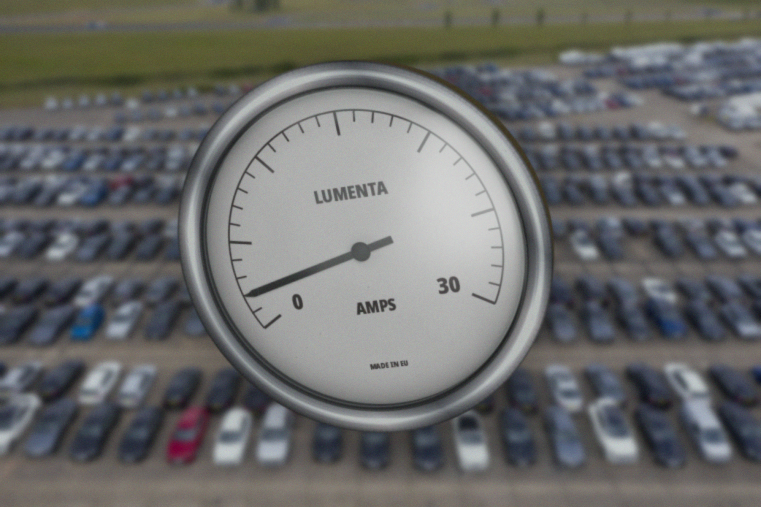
2 A
